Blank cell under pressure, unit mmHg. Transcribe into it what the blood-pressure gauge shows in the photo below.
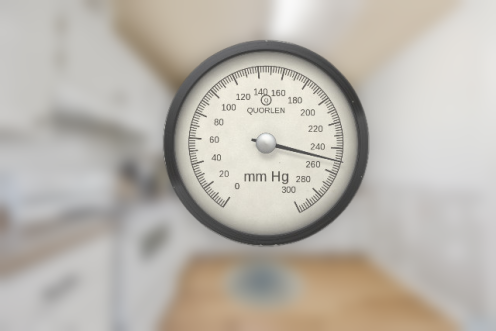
250 mmHg
